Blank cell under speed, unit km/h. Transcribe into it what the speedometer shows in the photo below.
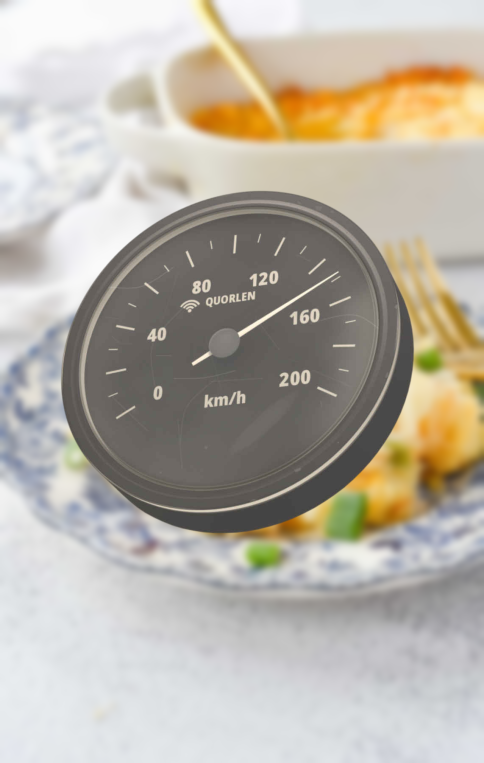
150 km/h
